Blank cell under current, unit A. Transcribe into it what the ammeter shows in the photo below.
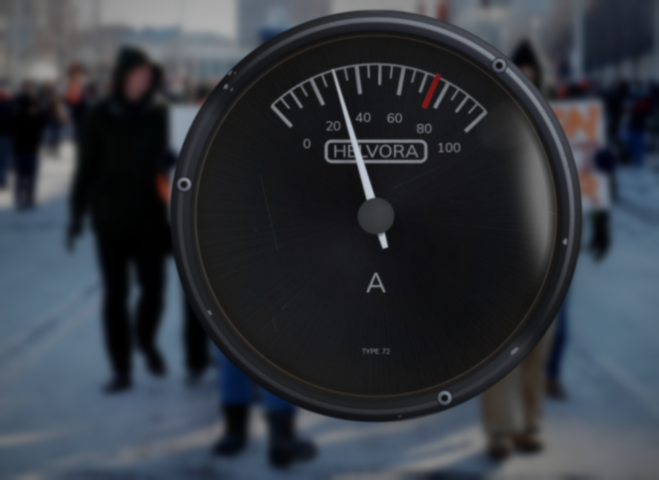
30 A
